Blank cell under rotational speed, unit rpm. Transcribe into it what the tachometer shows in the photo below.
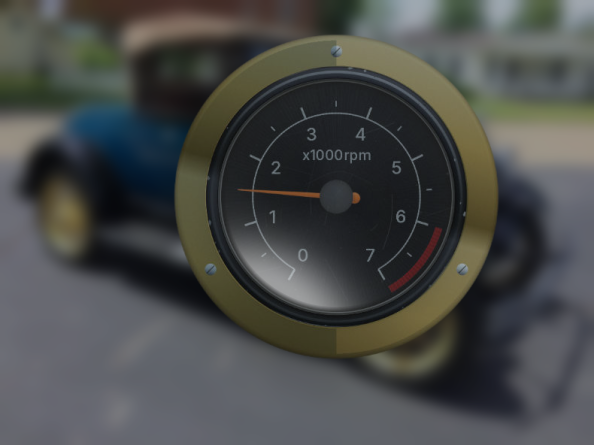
1500 rpm
